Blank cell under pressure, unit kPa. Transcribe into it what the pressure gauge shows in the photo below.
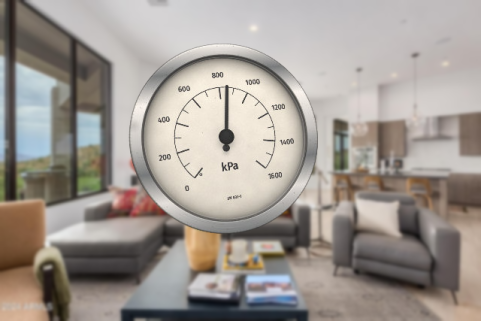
850 kPa
